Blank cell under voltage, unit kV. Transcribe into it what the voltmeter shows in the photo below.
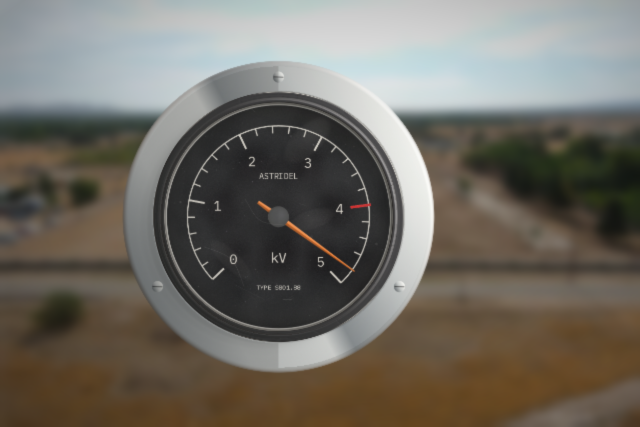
4.8 kV
